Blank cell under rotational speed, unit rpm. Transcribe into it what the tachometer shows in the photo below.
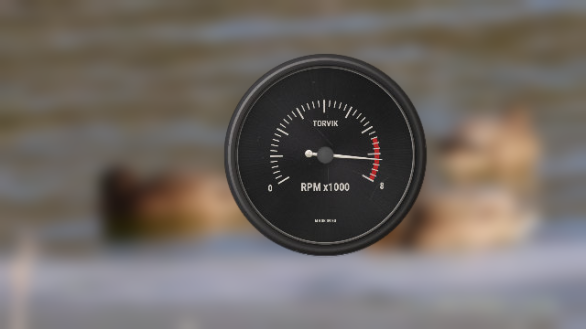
7200 rpm
